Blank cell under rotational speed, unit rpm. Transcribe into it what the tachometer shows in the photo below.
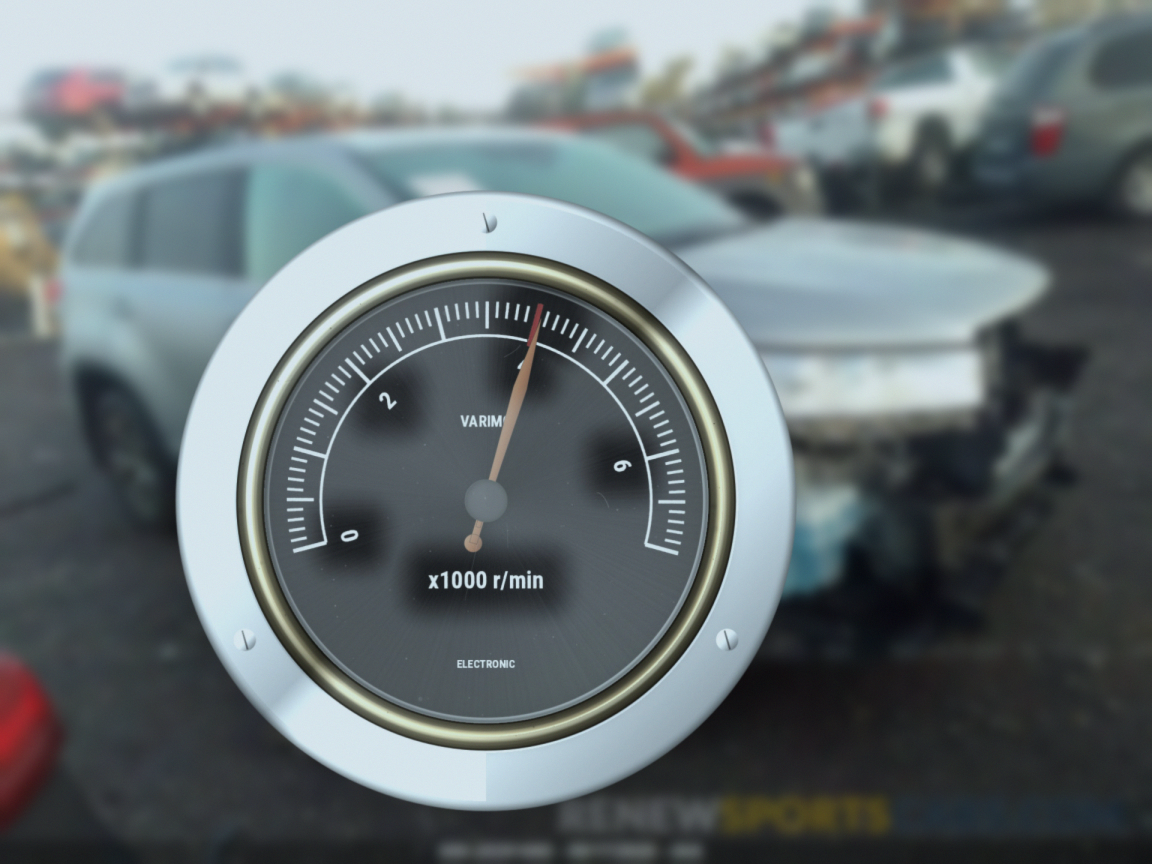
4050 rpm
